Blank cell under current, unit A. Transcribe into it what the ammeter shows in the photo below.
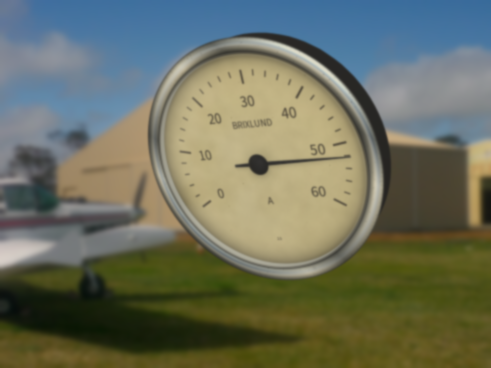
52 A
